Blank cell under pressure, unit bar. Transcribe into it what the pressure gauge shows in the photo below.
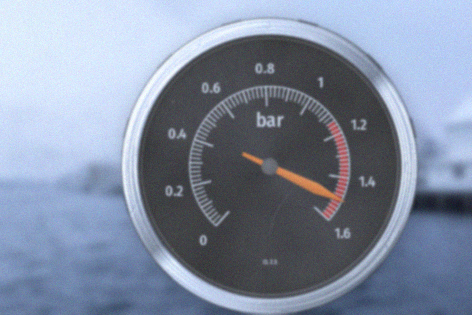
1.5 bar
